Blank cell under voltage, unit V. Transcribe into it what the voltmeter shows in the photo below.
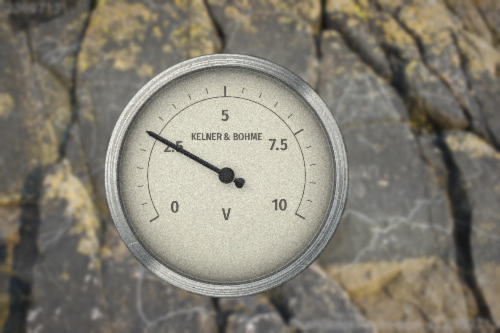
2.5 V
